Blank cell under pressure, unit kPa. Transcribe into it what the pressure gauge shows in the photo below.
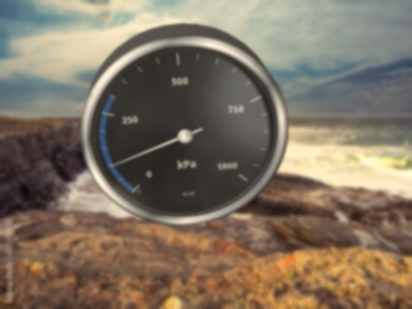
100 kPa
